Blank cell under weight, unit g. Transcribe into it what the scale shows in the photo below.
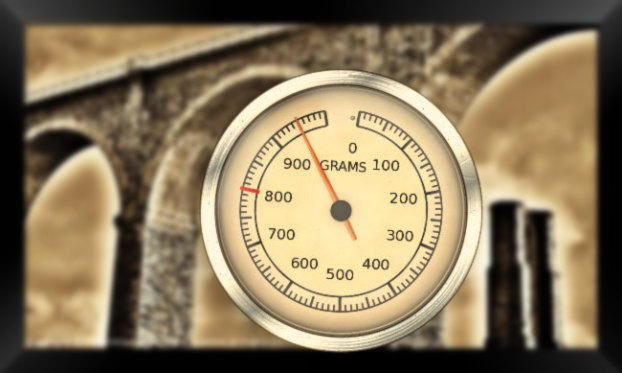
950 g
